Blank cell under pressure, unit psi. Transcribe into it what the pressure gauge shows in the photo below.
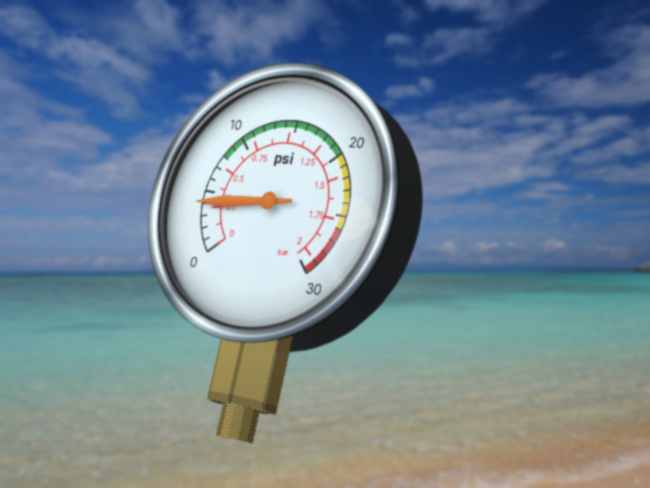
4 psi
